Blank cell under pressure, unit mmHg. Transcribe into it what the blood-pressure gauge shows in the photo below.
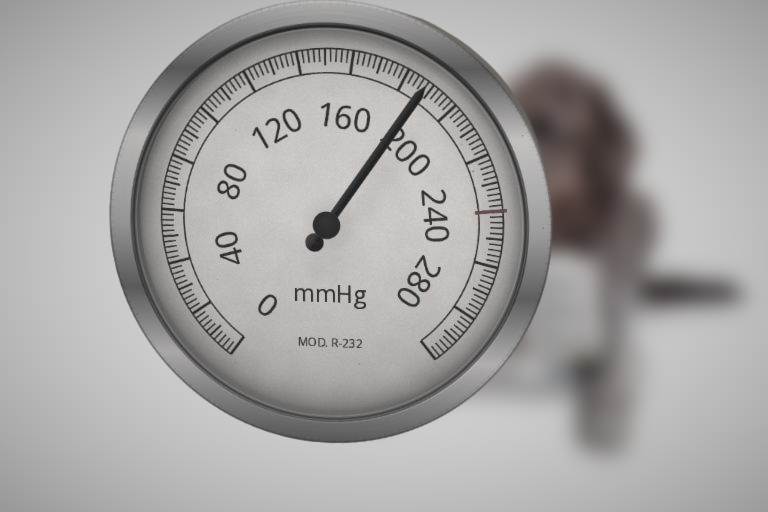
188 mmHg
